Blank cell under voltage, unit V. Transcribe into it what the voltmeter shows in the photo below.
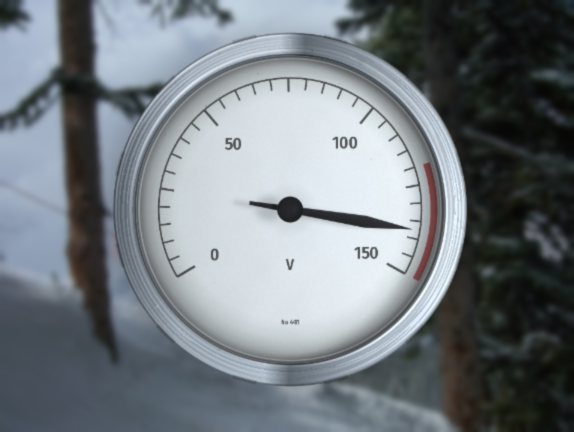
137.5 V
